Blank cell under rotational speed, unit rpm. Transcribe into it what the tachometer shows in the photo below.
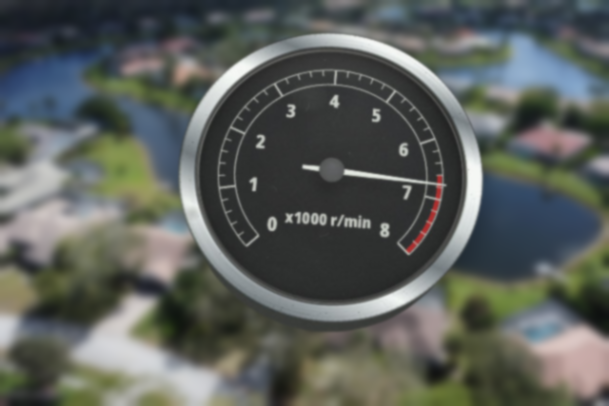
6800 rpm
